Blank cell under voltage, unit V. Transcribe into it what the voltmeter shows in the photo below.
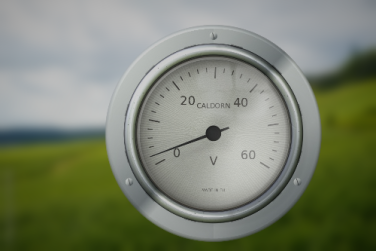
2 V
